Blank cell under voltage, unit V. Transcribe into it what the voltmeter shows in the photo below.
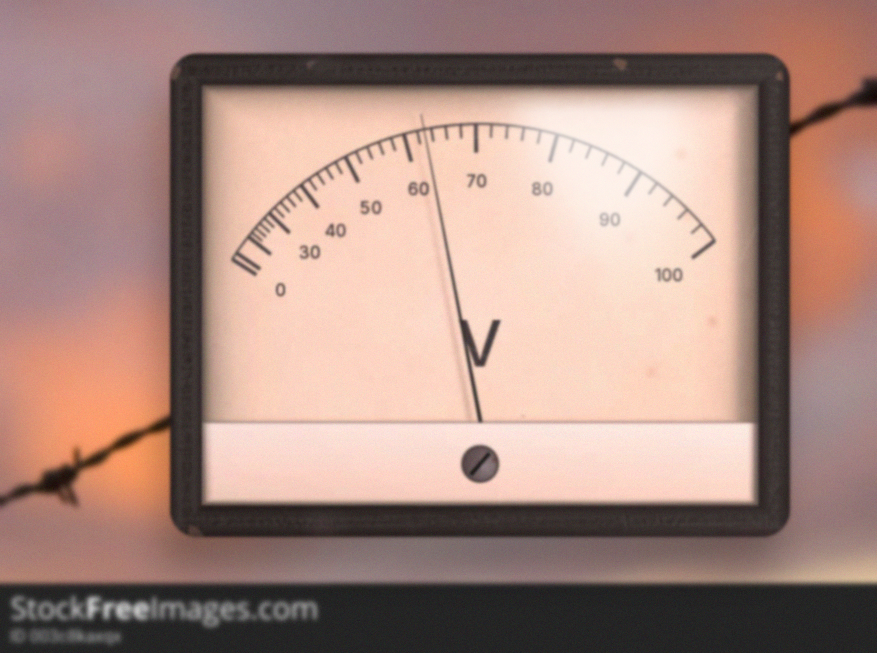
63 V
